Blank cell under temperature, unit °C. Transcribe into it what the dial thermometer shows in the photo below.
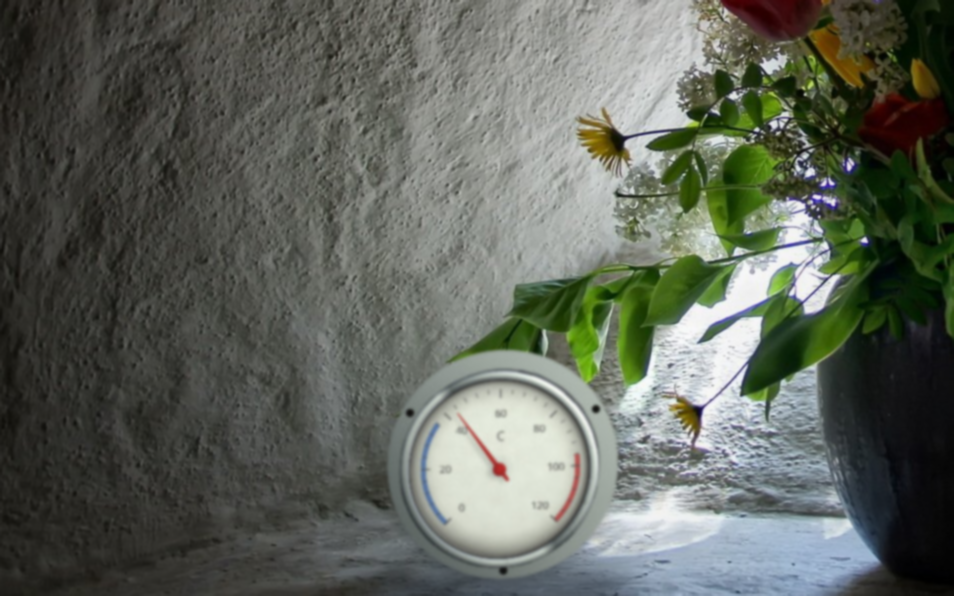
44 °C
